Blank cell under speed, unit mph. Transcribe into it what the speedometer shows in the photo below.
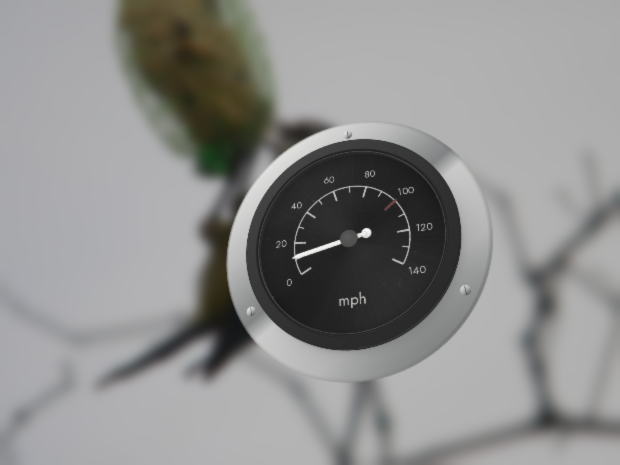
10 mph
